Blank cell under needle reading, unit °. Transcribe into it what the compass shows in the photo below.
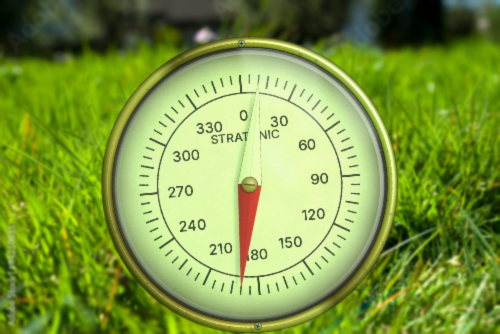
190 °
